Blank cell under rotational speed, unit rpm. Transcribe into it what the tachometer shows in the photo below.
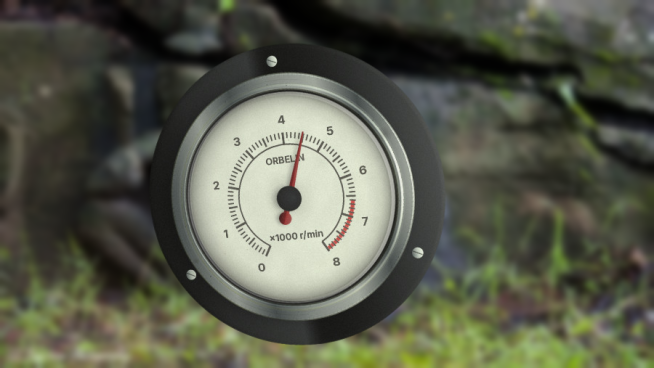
4500 rpm
